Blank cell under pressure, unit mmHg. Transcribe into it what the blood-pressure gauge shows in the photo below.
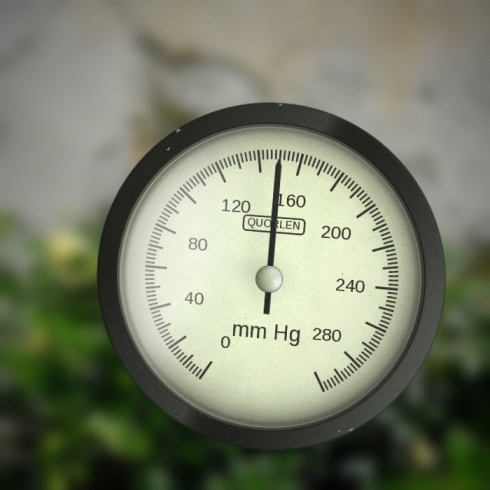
150 mmHg
